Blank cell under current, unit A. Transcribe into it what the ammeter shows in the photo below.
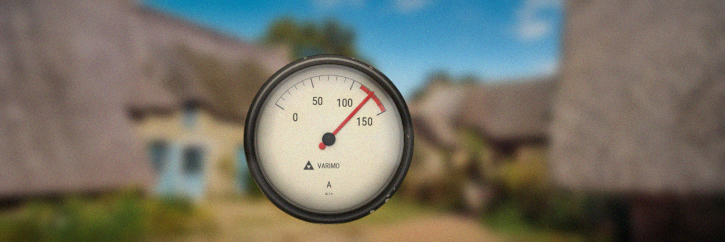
125 A
